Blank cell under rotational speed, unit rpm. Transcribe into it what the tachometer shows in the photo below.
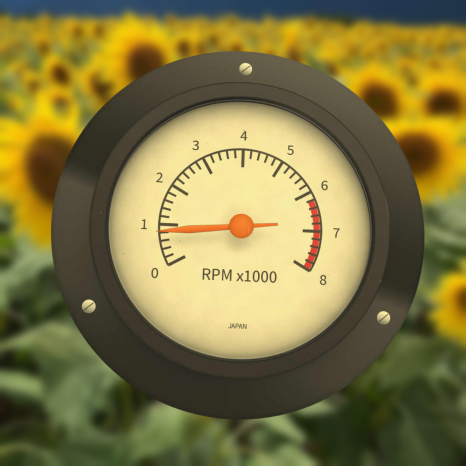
800 rpm
